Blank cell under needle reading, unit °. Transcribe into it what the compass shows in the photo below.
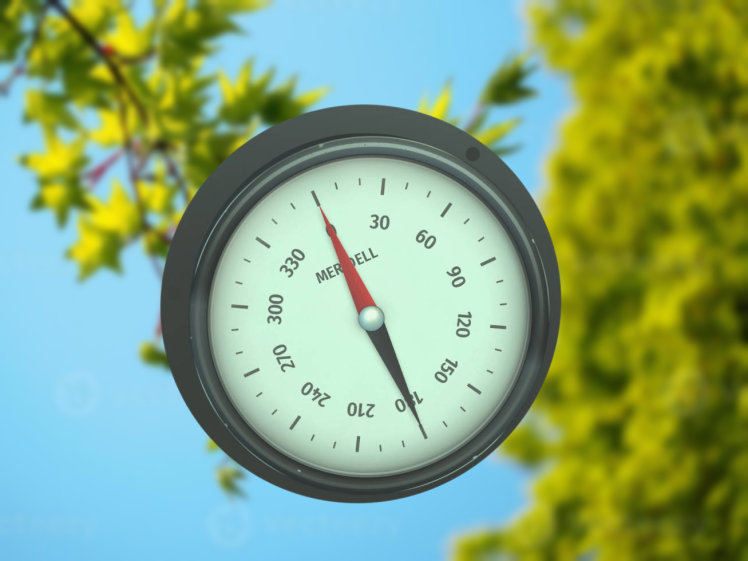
0 °
